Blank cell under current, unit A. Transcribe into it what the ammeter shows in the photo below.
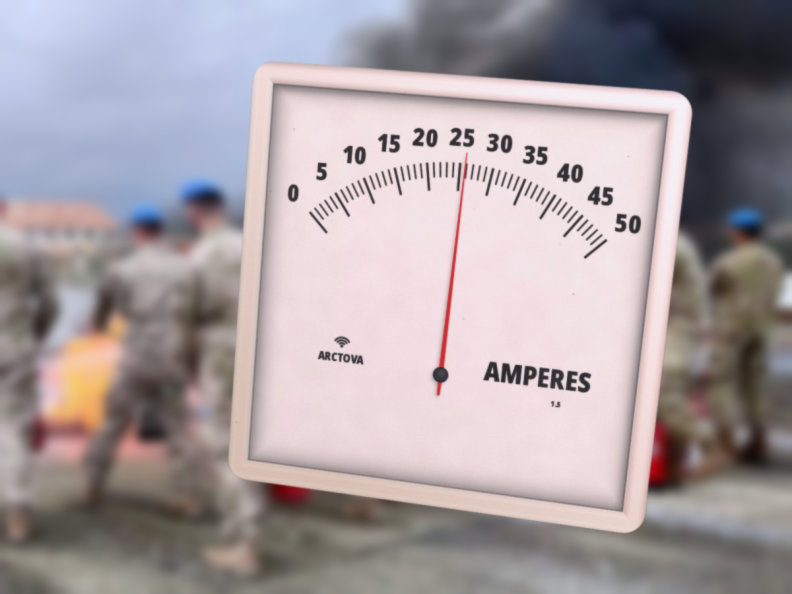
26 A
